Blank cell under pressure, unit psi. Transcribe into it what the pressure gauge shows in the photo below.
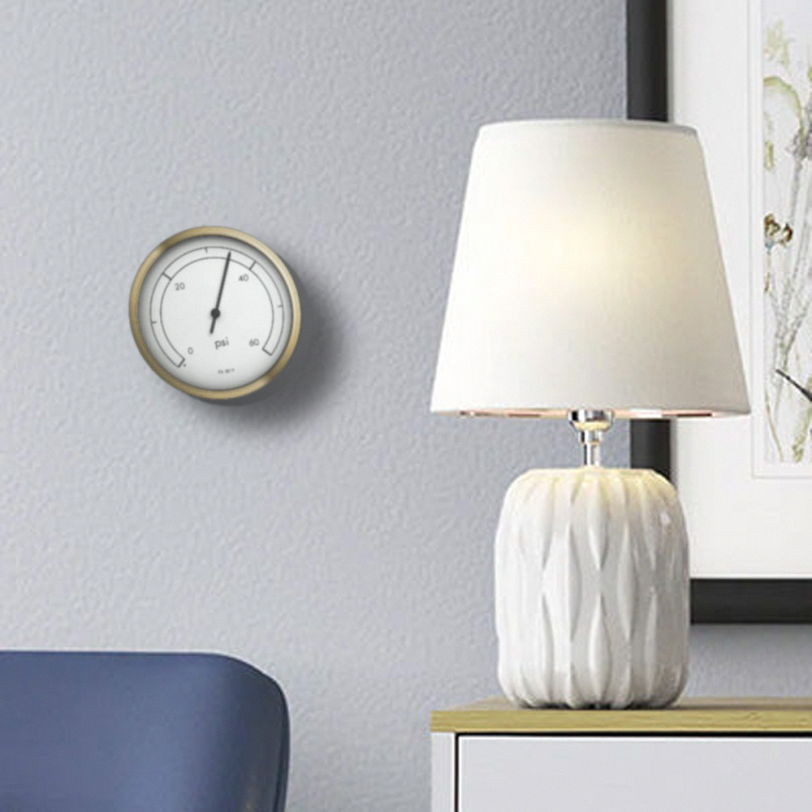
35 psi
